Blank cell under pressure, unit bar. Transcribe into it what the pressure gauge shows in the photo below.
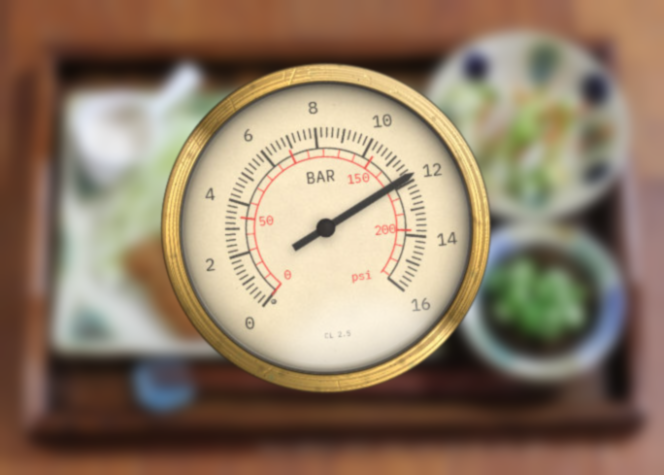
11.8 bar
